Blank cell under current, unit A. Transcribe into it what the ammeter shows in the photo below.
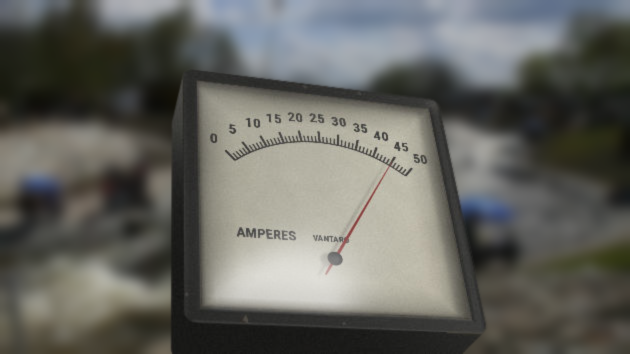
45 A
